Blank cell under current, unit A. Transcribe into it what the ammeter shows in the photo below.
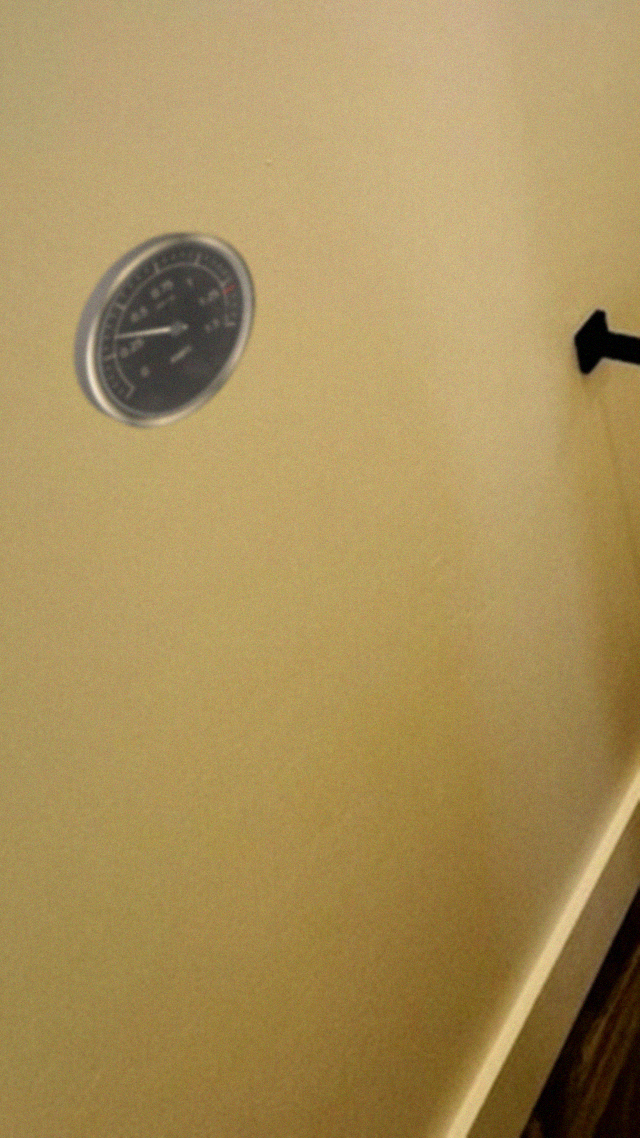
0.35 A
